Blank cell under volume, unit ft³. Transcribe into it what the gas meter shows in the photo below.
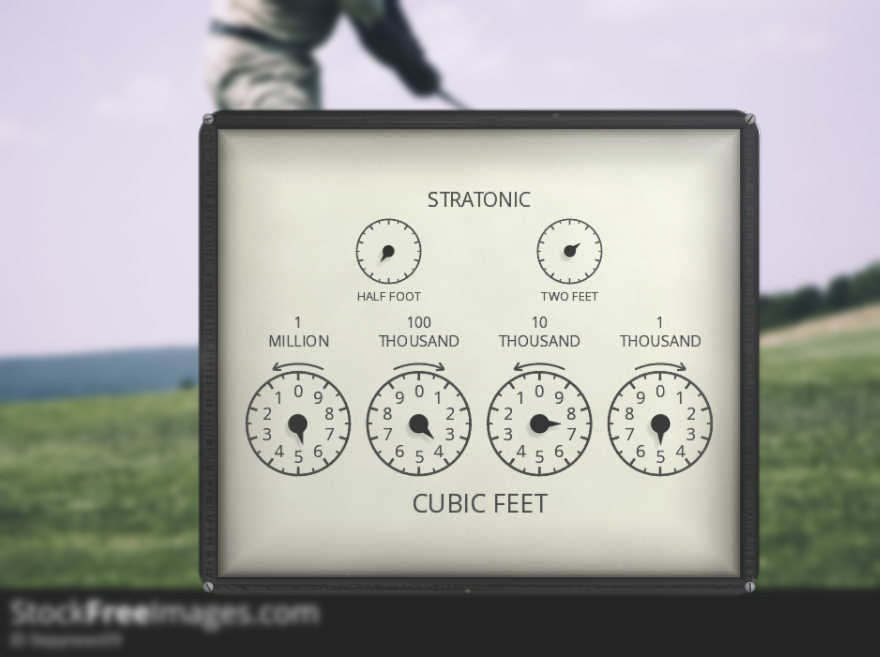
537500 ft³
